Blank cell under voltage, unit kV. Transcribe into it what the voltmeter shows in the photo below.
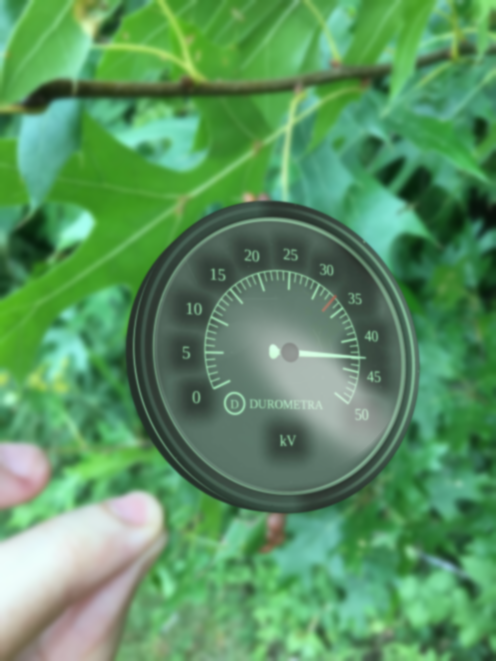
43 kV
